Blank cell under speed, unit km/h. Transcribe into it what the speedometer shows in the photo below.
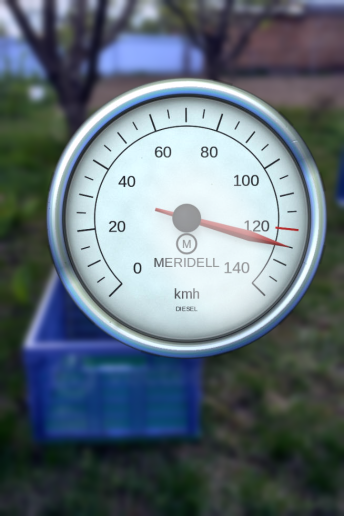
125 km/h
